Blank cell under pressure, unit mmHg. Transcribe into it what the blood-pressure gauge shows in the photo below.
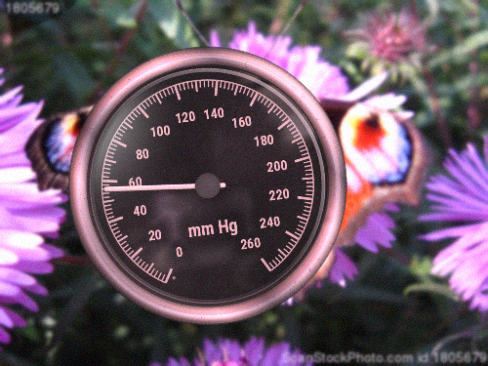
56 mmHg
